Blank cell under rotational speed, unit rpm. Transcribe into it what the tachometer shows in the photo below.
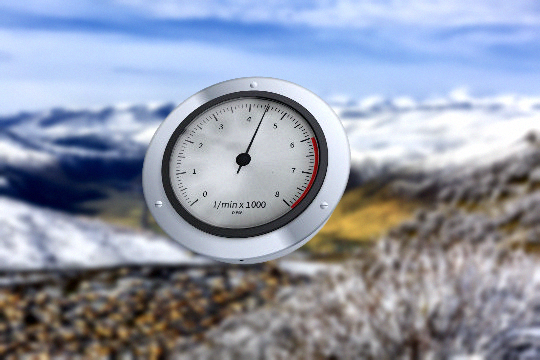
4500 rpm
